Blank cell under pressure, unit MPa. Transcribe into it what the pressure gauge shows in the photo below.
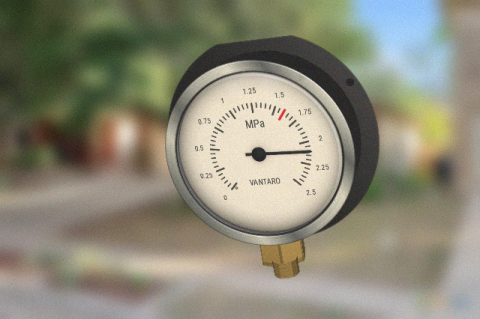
2.1 MPa
